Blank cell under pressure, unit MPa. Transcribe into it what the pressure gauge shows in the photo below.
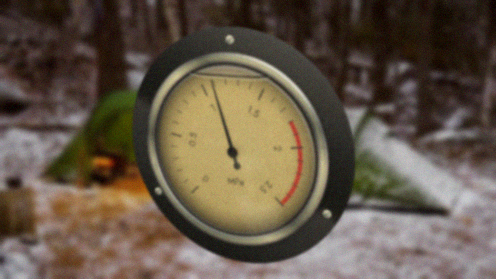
1.1 MPa
